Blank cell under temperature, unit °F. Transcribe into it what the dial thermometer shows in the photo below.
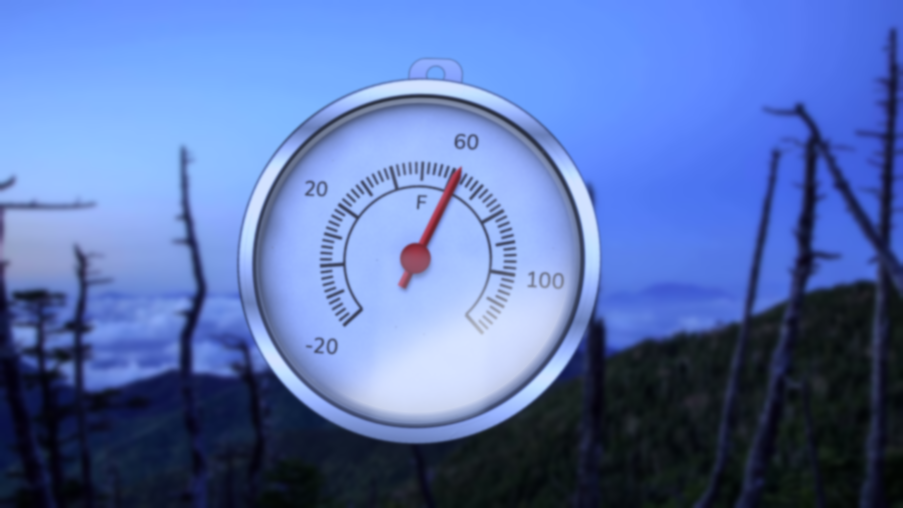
62 °F
